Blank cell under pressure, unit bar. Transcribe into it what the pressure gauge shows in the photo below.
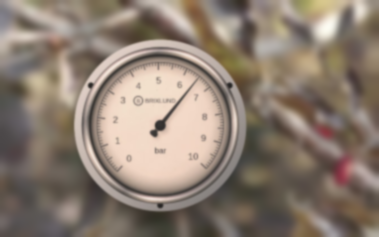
6.5 bar
